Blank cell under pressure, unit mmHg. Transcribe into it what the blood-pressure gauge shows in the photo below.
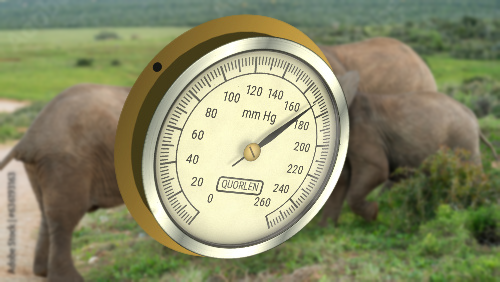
170 mmHg
